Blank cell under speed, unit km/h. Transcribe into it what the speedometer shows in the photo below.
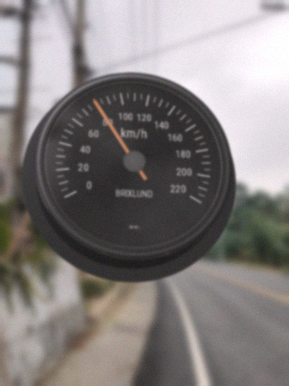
80 km/h
